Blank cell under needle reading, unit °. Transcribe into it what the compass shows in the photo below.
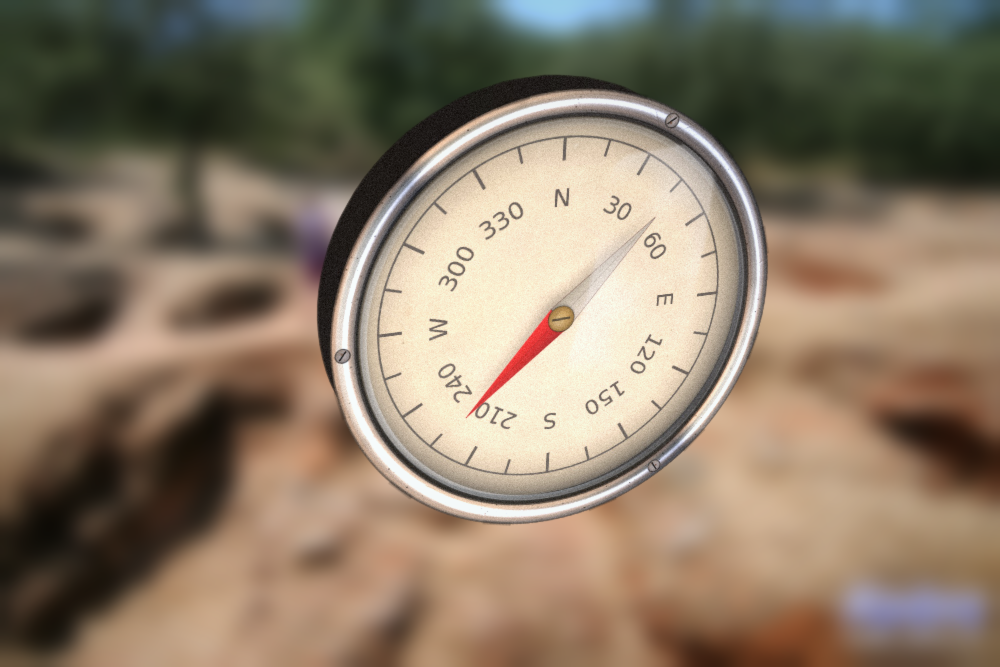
225 °
